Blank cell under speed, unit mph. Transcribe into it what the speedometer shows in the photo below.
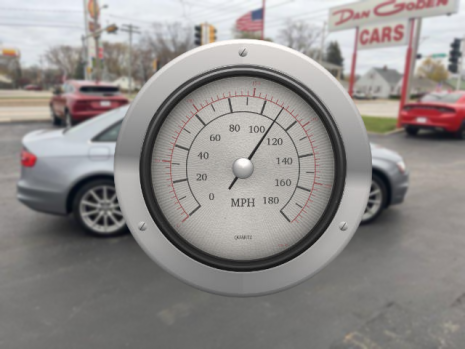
110 mph
